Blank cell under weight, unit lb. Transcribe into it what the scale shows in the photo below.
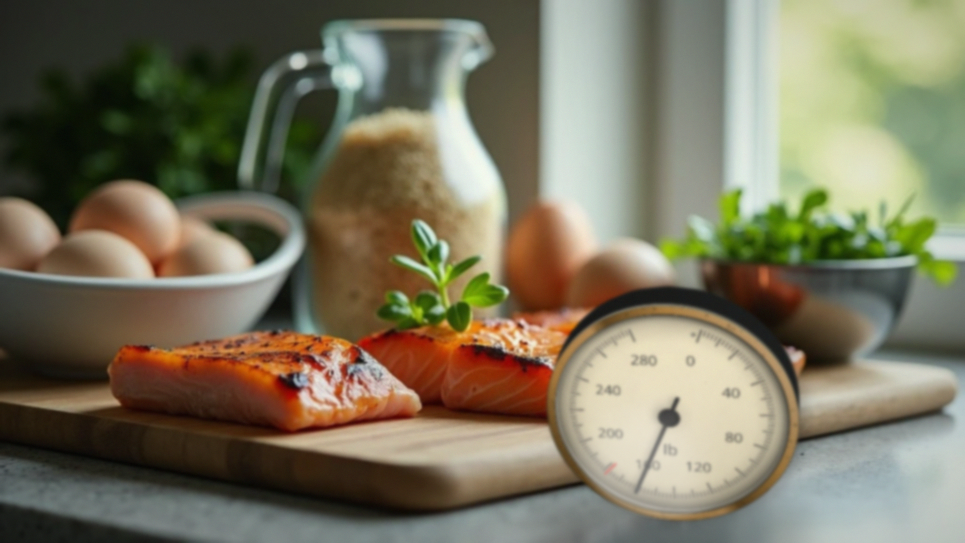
160 lb
